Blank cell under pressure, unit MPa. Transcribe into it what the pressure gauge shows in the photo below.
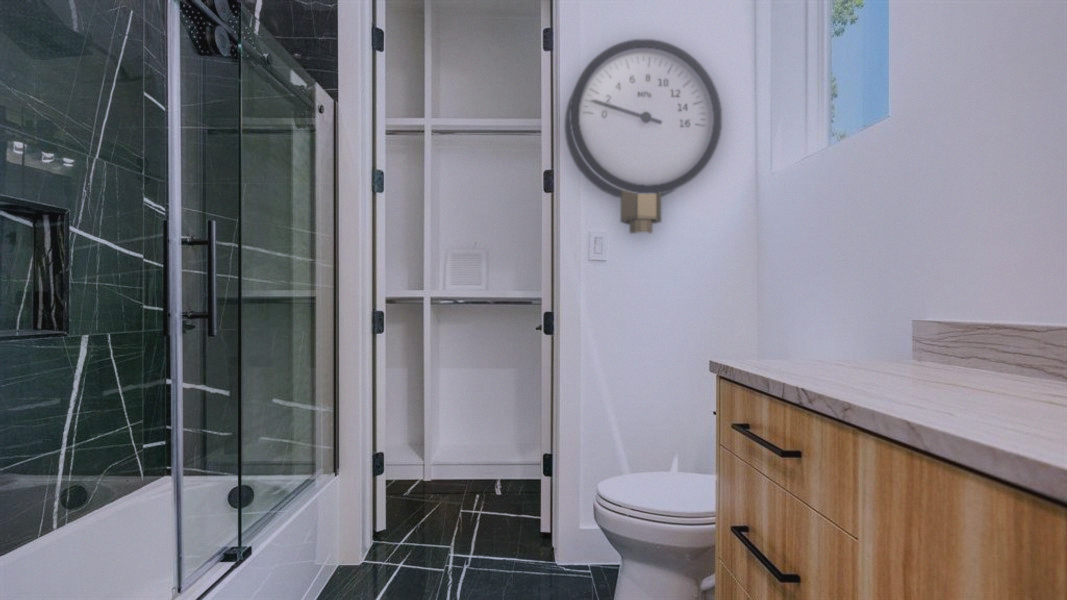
1 MPa
